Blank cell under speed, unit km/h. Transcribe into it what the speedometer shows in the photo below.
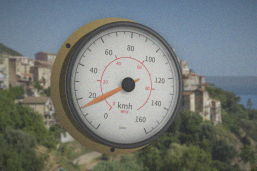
15 km/h
